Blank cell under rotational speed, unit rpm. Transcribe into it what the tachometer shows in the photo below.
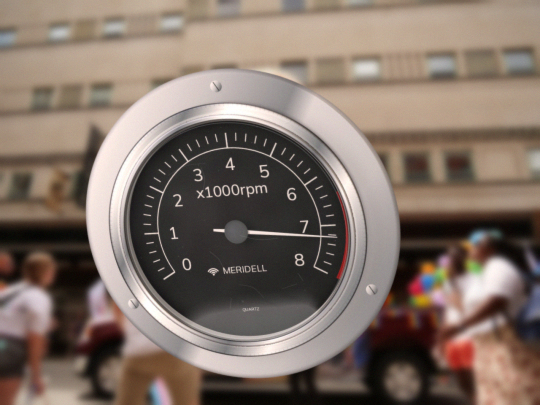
7200 rpm
